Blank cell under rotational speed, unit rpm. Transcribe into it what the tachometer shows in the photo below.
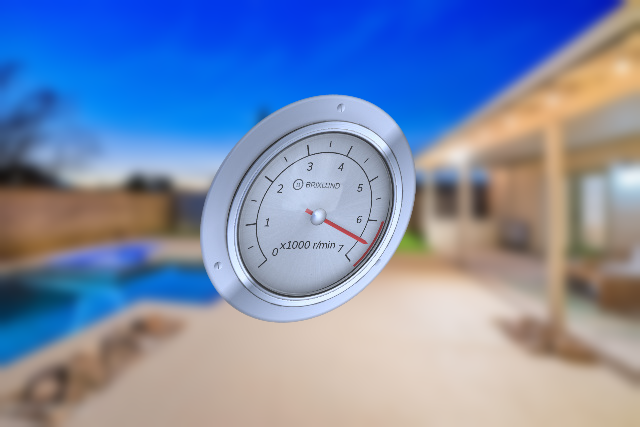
6500 rpm
